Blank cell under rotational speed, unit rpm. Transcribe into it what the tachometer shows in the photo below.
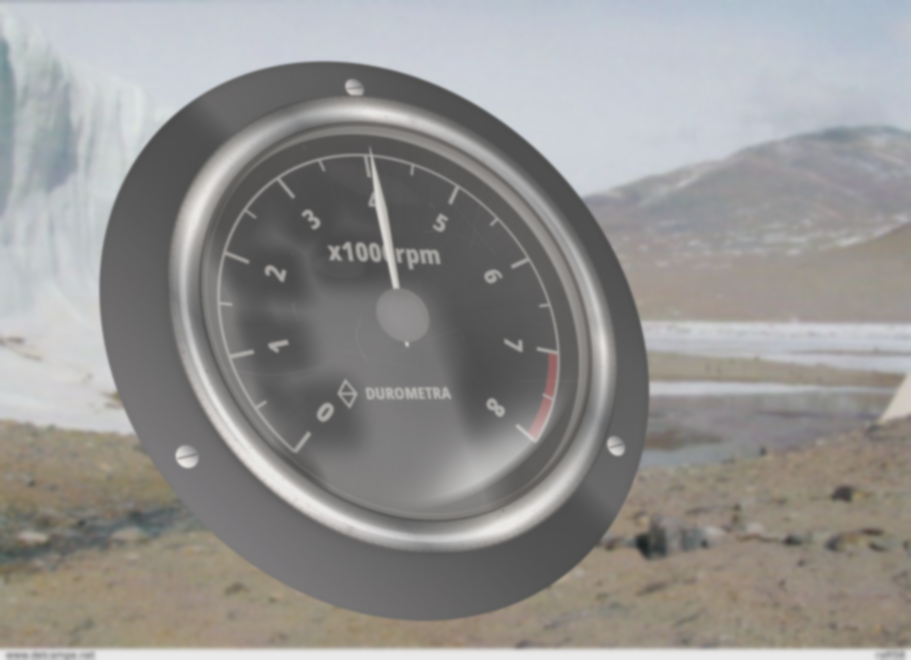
4000 rpm
